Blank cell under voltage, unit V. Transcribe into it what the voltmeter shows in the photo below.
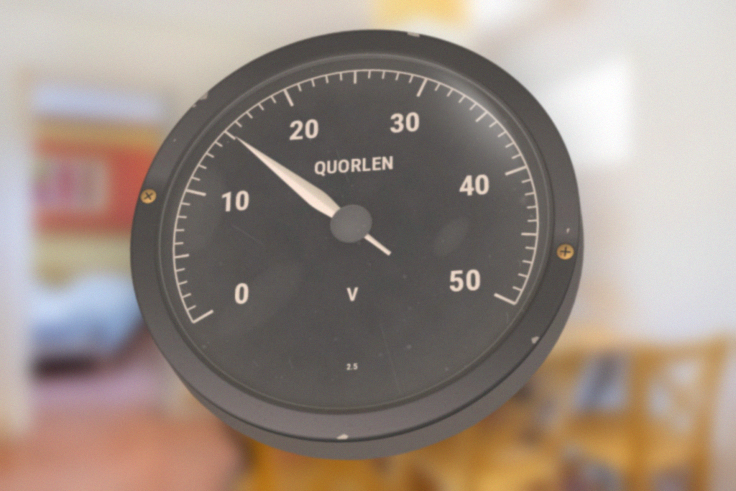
15 V
